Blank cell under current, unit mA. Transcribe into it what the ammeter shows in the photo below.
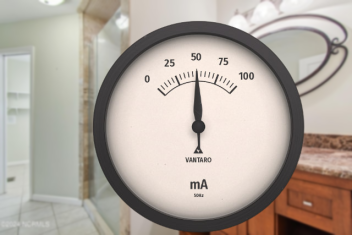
50 mA
